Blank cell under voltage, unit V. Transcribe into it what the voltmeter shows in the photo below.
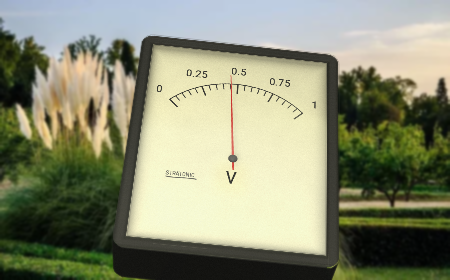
0.45 V
